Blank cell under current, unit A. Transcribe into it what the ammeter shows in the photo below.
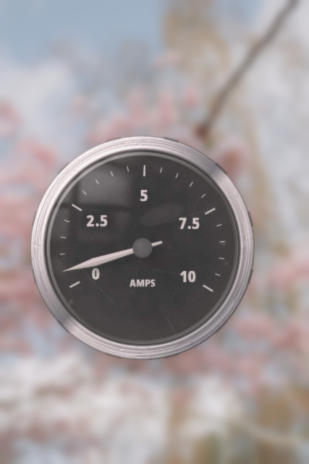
0.5 A
